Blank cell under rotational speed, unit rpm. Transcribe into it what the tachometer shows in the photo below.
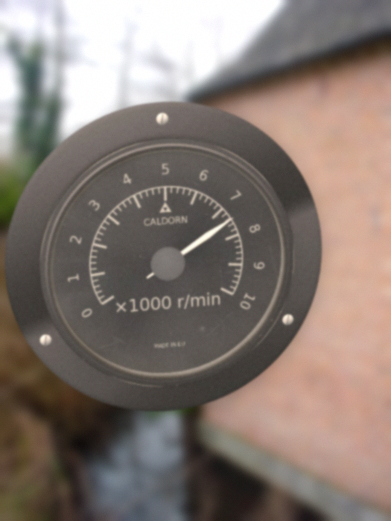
7400 rpm
